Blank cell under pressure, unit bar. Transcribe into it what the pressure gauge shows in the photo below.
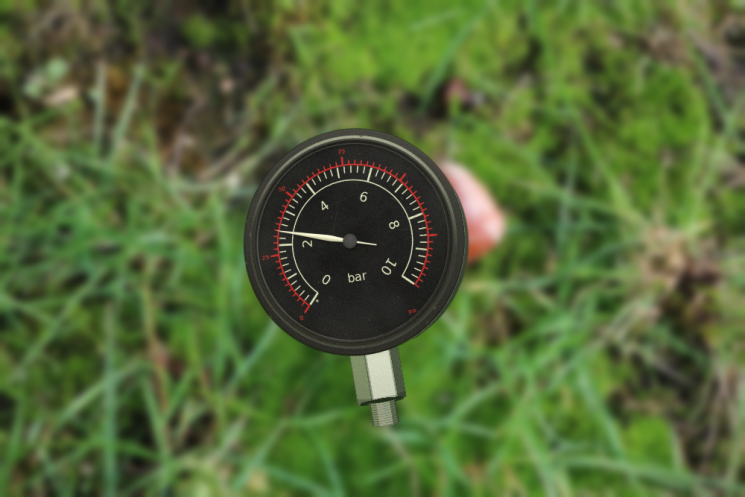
2.4 bar
